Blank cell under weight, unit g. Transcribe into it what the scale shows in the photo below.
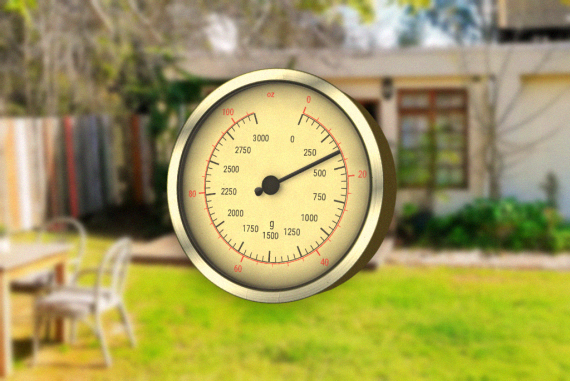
400 g
